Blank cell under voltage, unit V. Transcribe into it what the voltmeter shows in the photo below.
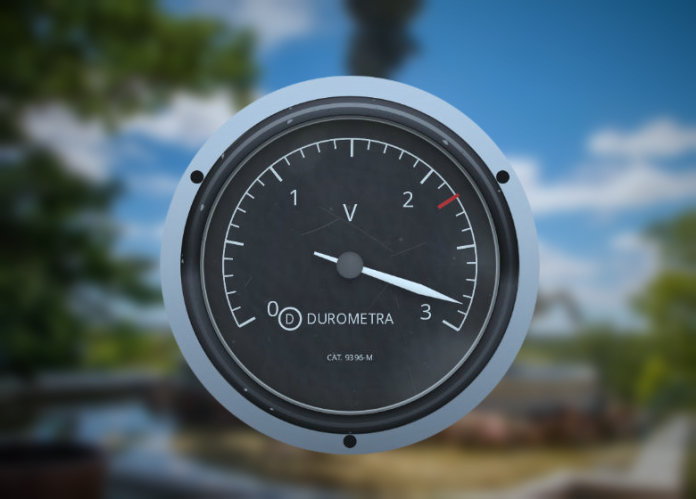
2.85 V
